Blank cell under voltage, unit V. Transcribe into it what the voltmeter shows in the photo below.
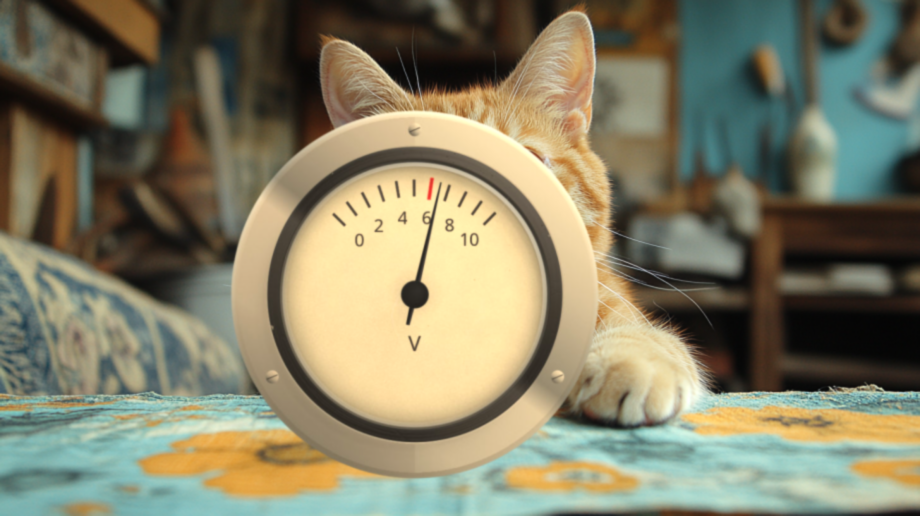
6.5 V
